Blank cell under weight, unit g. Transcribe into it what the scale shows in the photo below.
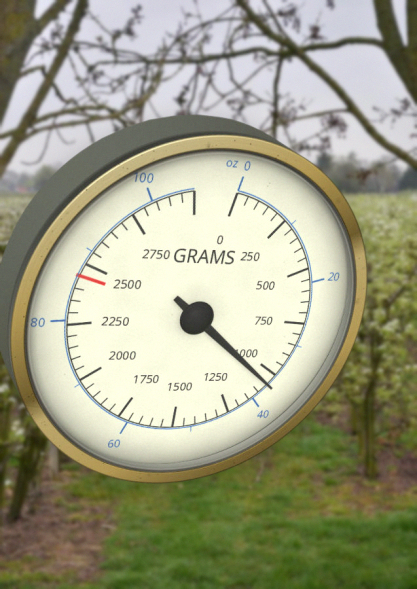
1050 g
